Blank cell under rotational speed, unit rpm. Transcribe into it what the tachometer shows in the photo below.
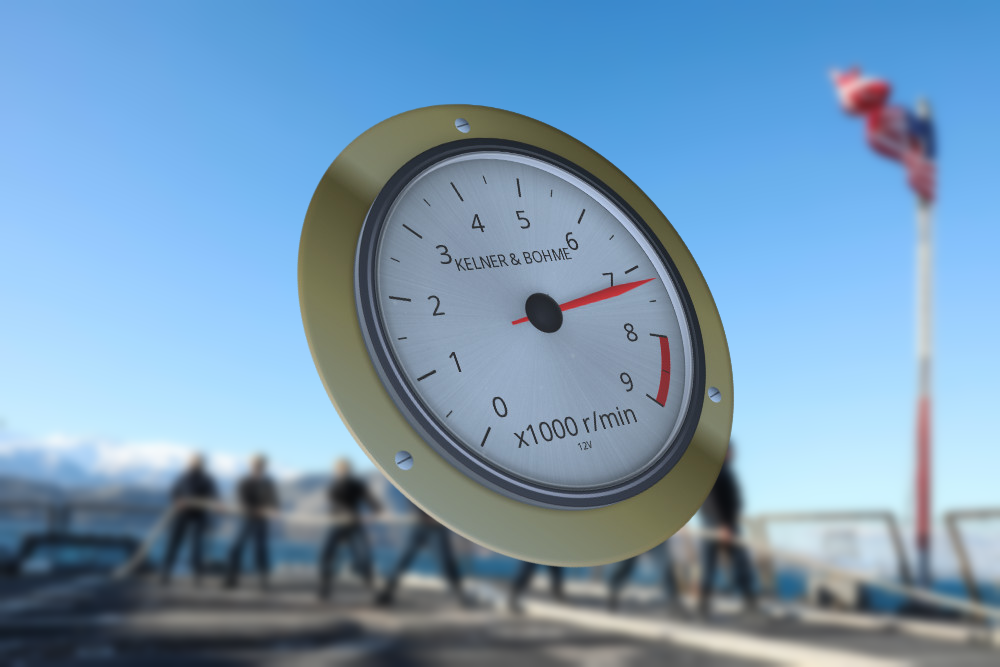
7250 rpm
